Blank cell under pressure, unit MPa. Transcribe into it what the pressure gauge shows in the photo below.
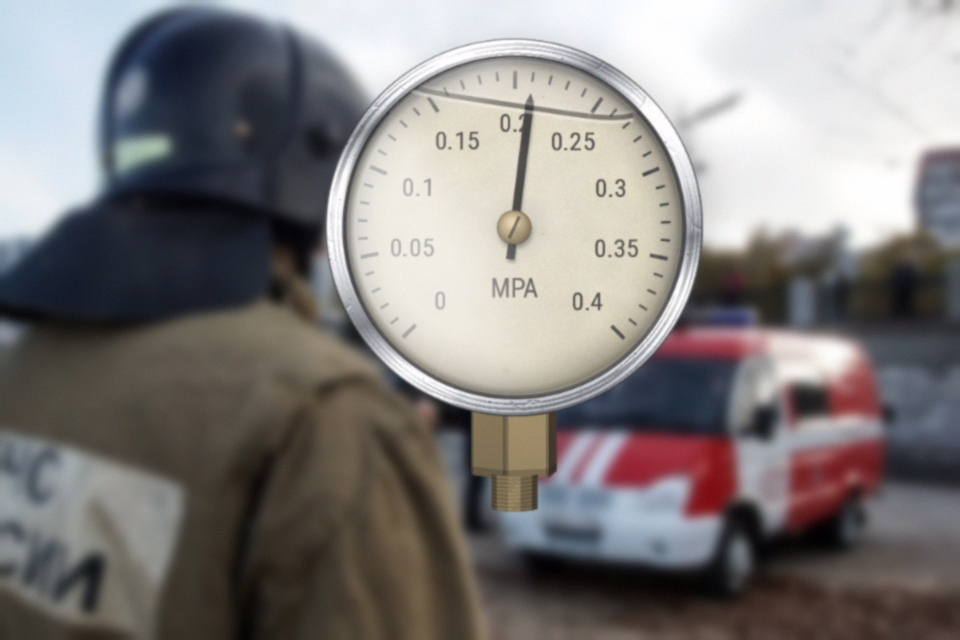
0.21 MPa
